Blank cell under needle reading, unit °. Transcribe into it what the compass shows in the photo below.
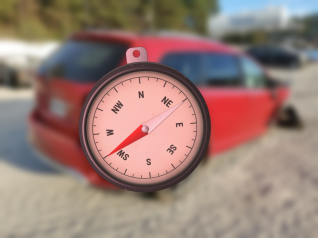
240 °
